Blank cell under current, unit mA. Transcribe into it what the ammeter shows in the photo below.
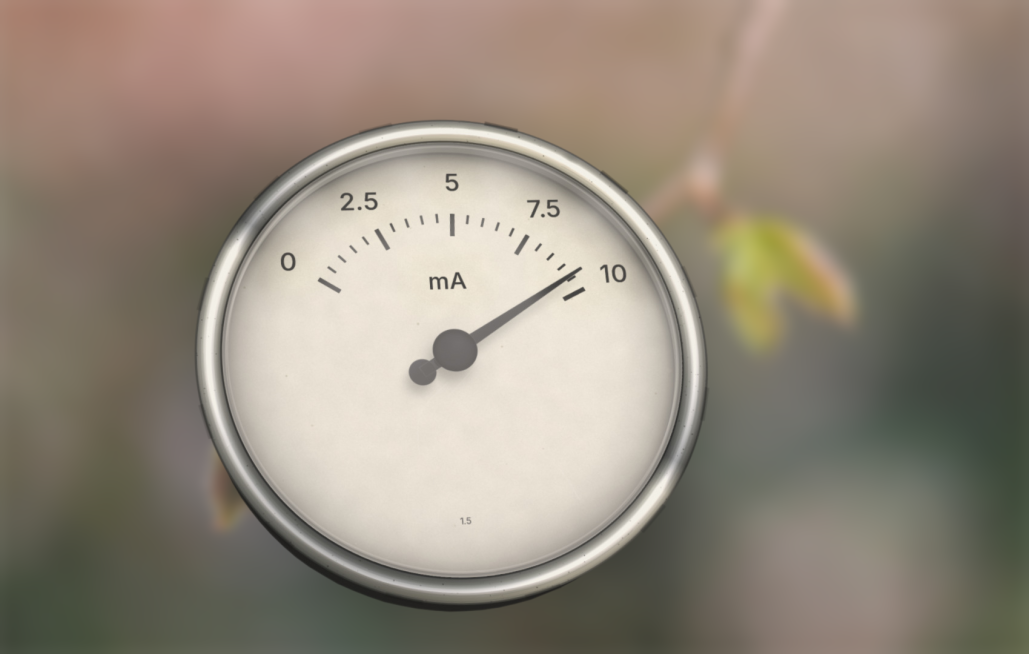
9.5 mA
